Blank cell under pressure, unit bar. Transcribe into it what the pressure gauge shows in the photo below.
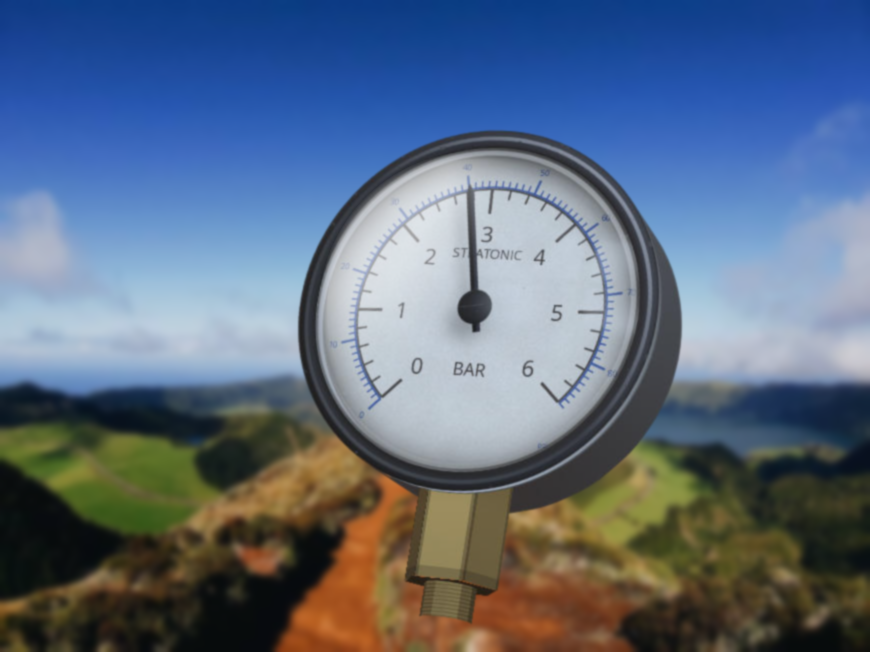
2.8 bar
